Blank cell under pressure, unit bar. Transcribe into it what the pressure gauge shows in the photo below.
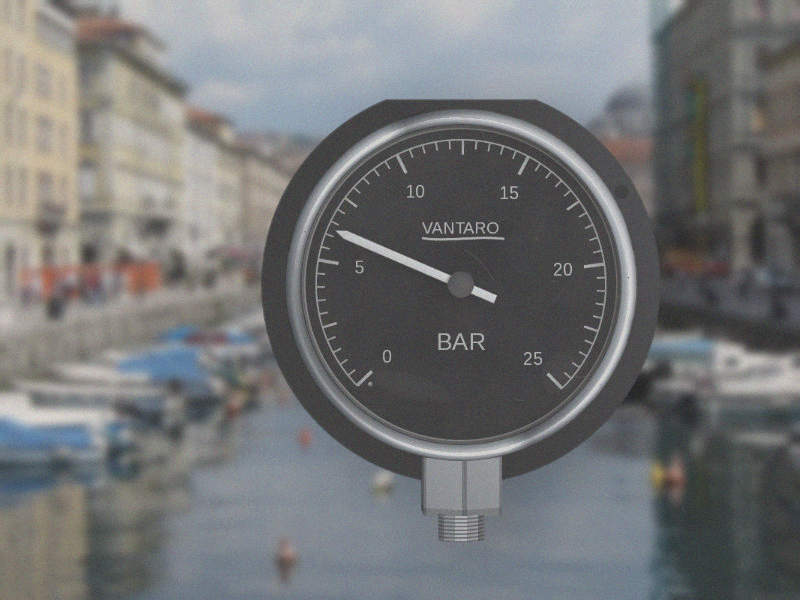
6.25 bar
